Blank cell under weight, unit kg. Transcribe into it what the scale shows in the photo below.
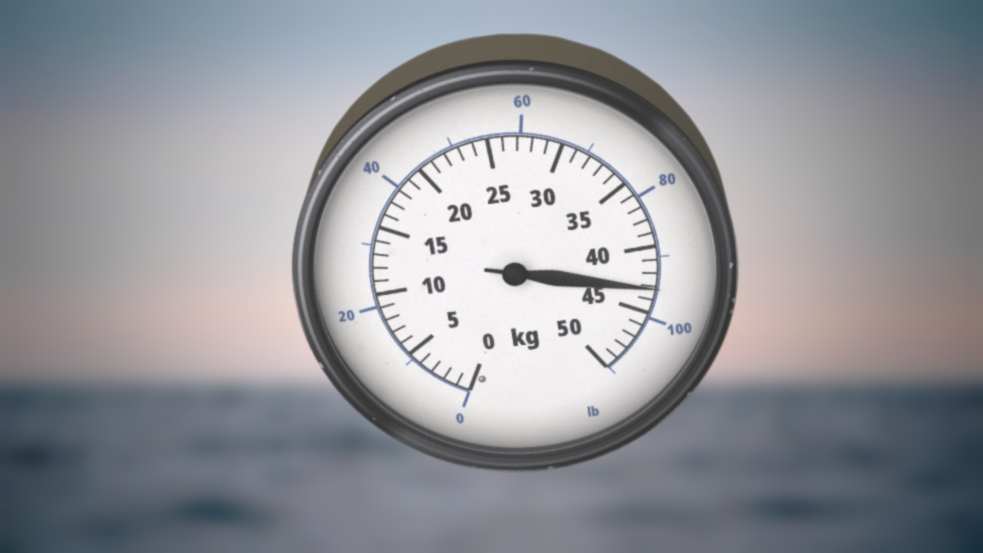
43 kg
